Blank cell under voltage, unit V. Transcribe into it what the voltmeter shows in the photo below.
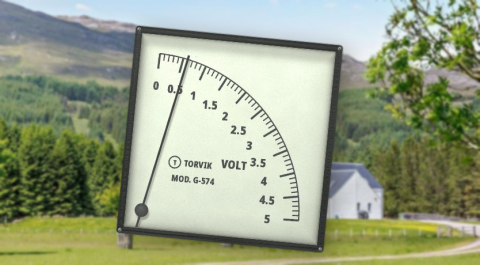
0.6 V
